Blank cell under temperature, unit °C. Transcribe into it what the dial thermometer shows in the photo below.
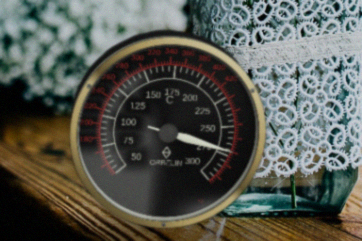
270 °C
